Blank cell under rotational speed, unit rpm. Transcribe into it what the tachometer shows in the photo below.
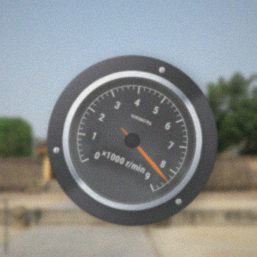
8400 rpm
